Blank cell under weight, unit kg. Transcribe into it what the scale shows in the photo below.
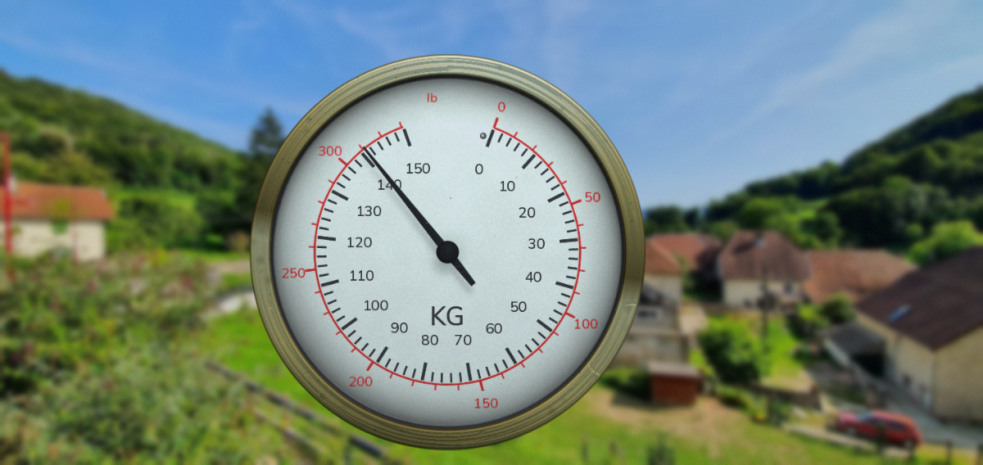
141 kg
